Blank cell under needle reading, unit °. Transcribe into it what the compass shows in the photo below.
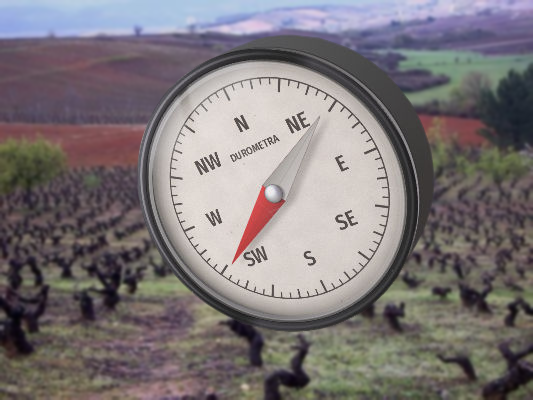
237.5 °
